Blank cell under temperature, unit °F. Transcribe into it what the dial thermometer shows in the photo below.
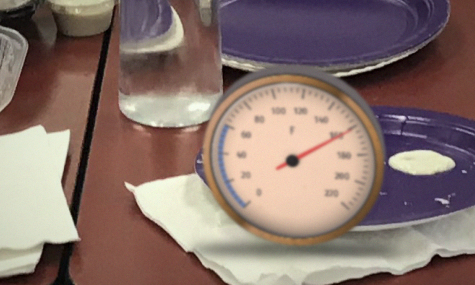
160 °F
